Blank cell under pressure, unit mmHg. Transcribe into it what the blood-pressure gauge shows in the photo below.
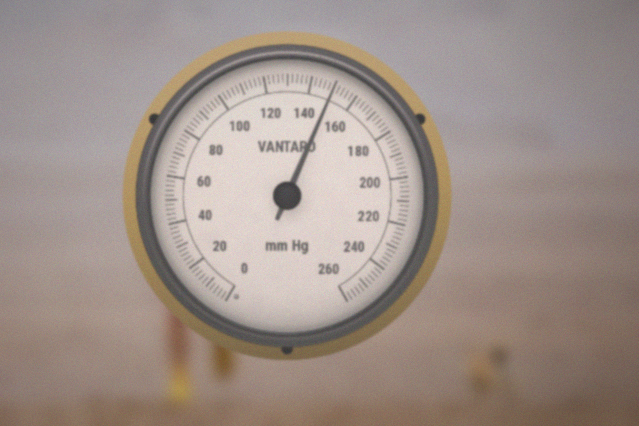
150 mmHg
